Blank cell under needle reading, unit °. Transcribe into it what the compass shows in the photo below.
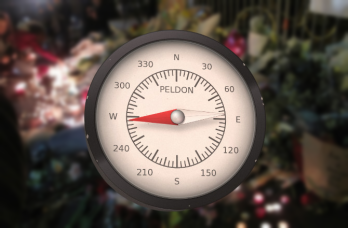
265 °
